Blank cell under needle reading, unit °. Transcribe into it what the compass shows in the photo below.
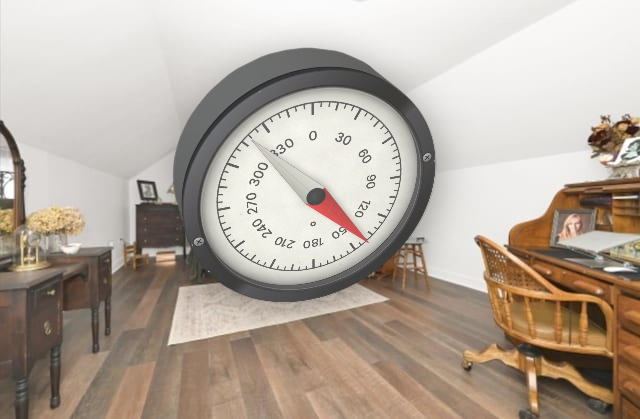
140 °
